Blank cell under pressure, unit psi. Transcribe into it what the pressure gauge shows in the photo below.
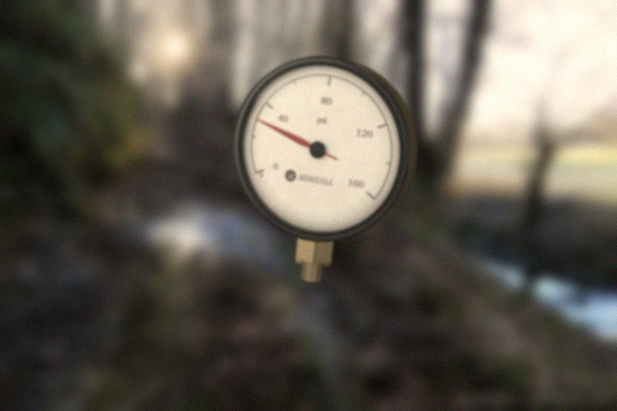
30 psi
